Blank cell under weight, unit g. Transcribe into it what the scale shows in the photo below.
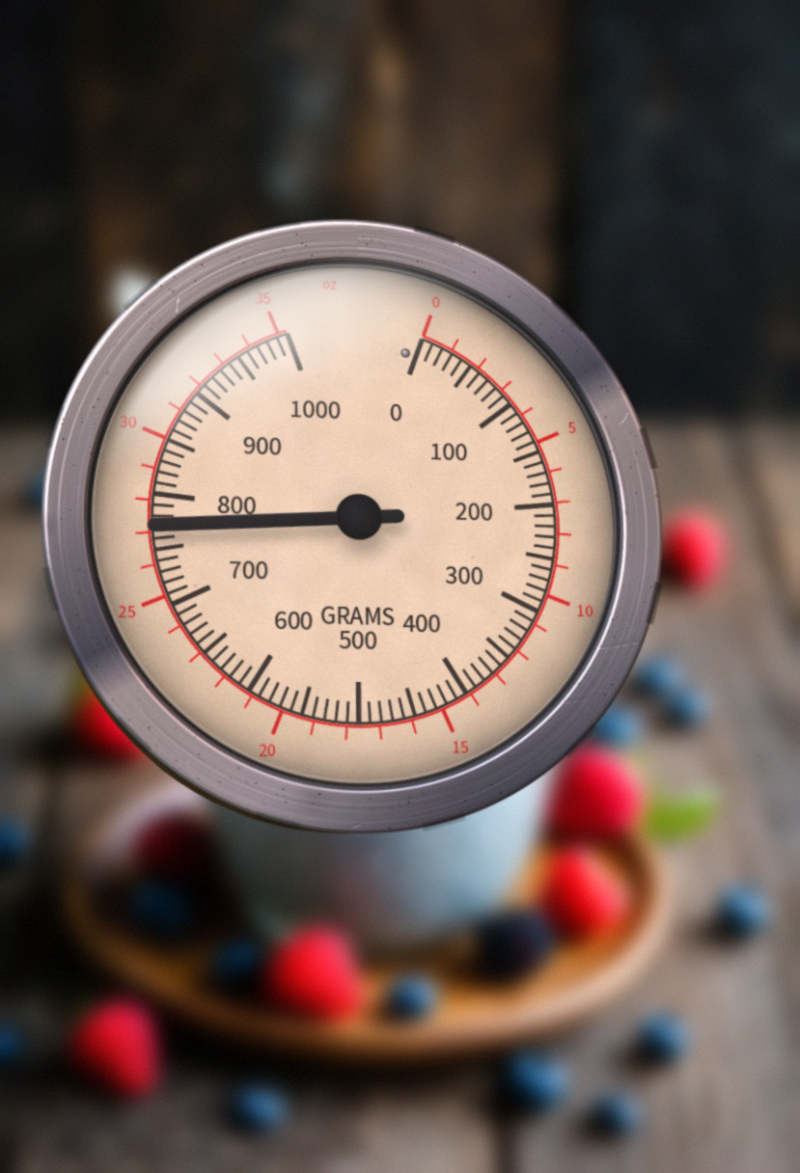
770 g
